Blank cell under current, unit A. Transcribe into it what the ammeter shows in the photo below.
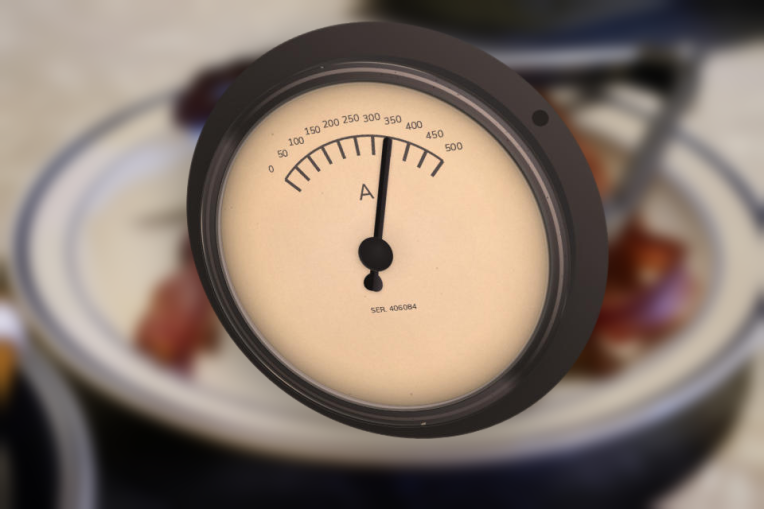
350 A
